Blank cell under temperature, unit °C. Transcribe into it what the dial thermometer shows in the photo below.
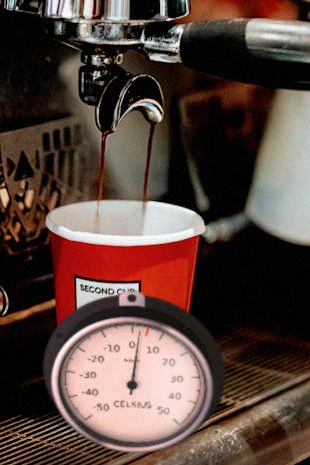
2.5 °C
